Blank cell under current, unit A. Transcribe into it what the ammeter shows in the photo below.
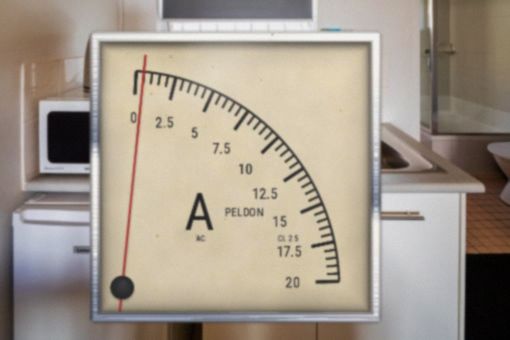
0.5 A
